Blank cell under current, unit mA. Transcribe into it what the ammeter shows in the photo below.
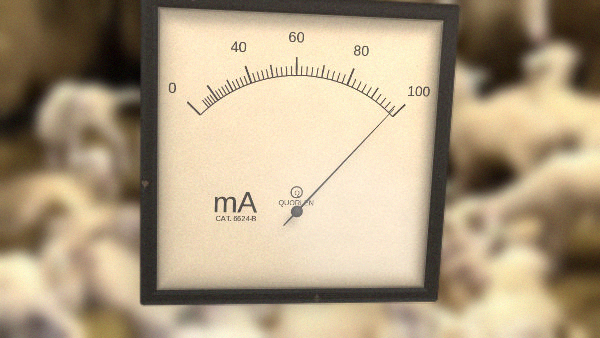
98 mA
